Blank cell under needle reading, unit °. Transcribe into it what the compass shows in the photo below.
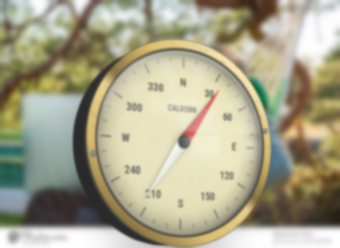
35 °
